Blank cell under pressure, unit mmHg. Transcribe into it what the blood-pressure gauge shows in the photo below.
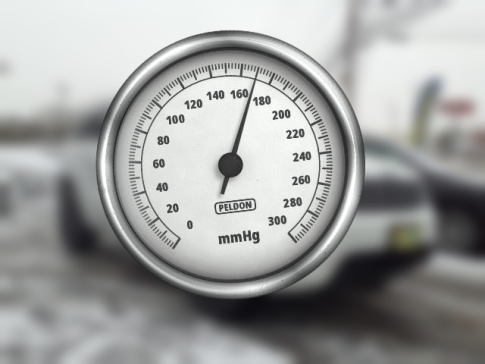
170 mmHg
